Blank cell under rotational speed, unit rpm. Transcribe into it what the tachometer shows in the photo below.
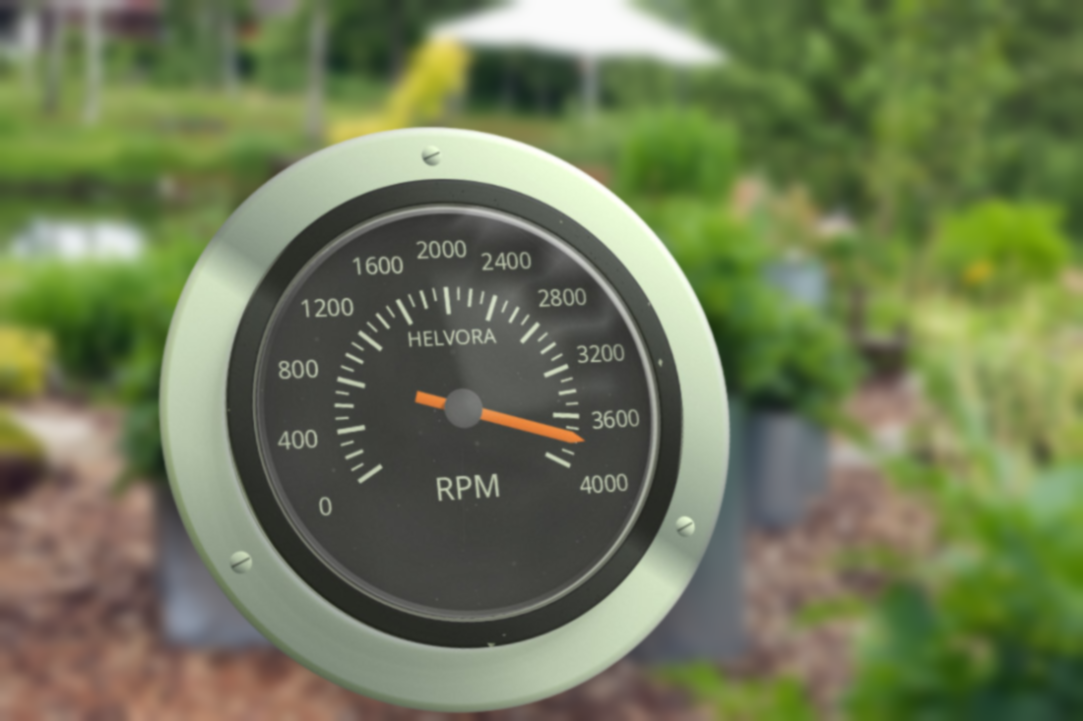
3800 rpm
